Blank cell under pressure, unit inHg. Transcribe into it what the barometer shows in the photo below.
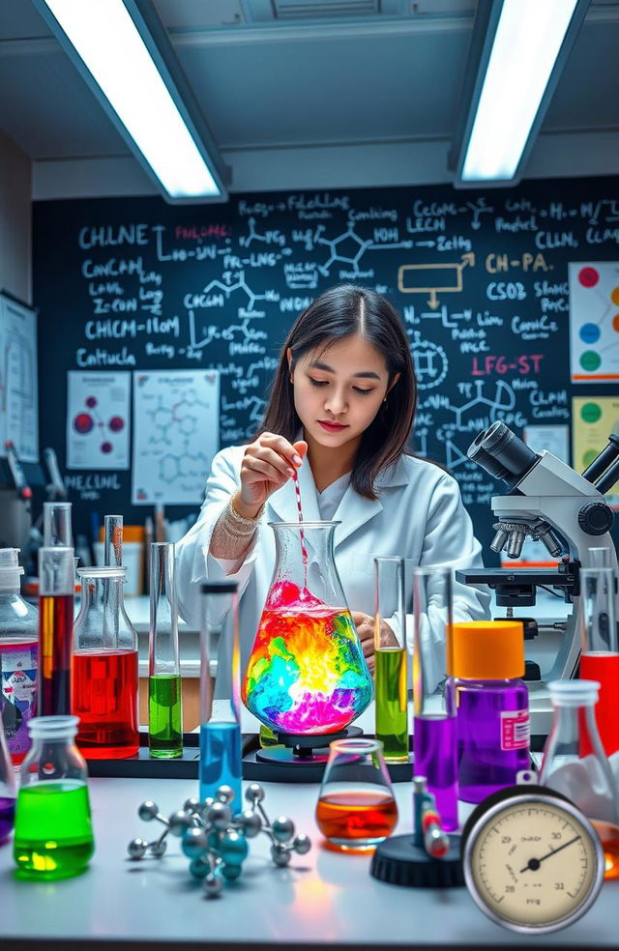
30.2 inHg
